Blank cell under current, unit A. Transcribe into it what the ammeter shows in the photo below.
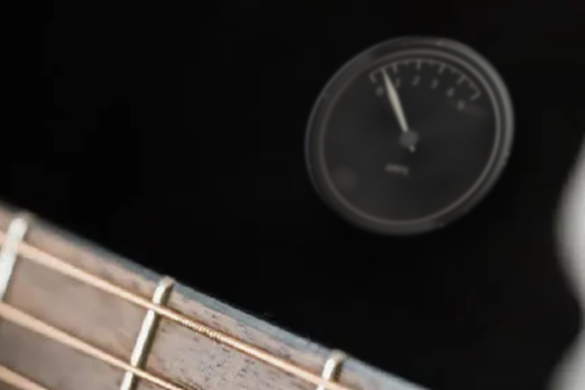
0.5 A
